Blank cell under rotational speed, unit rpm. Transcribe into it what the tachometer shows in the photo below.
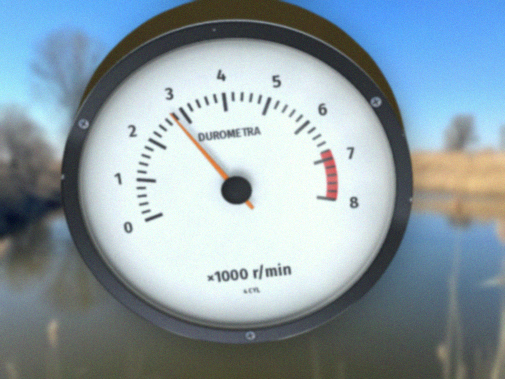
2800 rpm
